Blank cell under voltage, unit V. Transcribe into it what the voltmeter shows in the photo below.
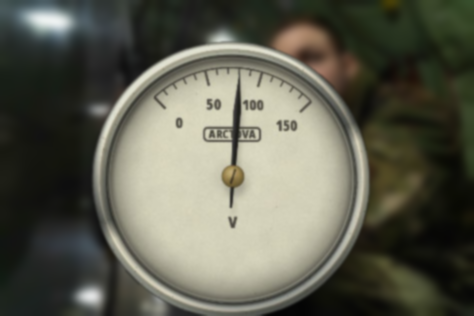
80 V
